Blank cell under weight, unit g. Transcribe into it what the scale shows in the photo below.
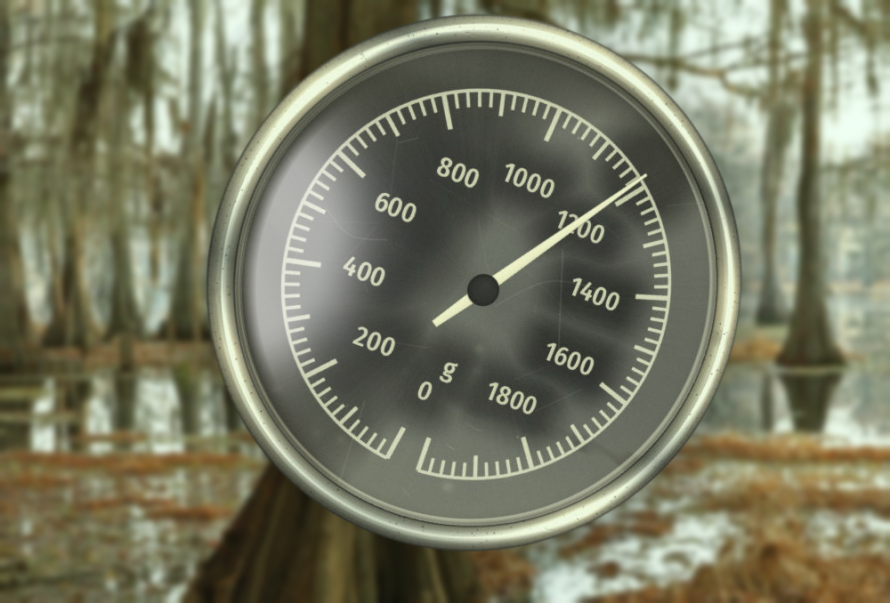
1180 g
